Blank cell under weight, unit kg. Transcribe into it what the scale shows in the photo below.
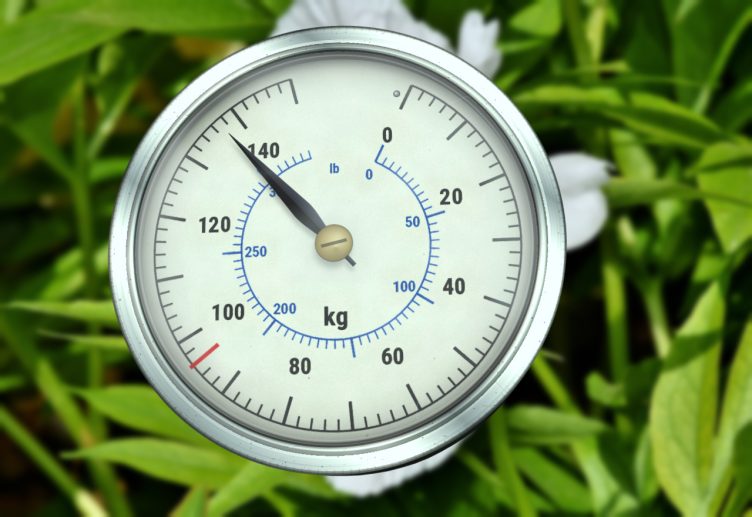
137 kg
